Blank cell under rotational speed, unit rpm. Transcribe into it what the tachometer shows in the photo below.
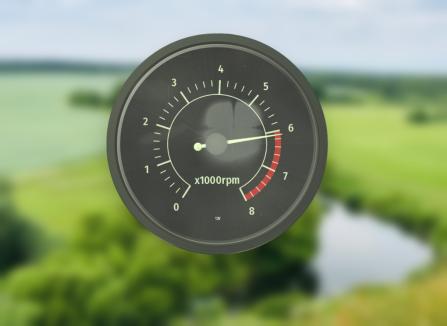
6100 rpm
